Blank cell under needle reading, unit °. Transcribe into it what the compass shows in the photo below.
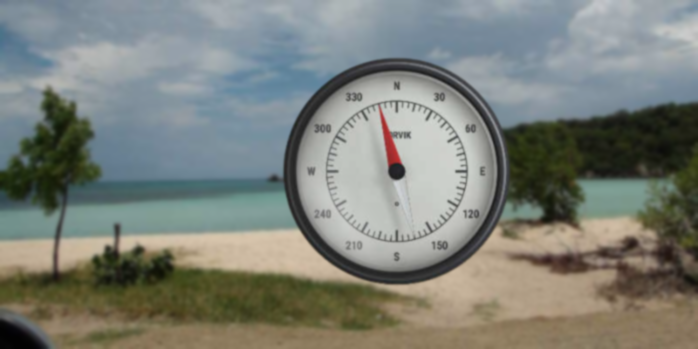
345 °
